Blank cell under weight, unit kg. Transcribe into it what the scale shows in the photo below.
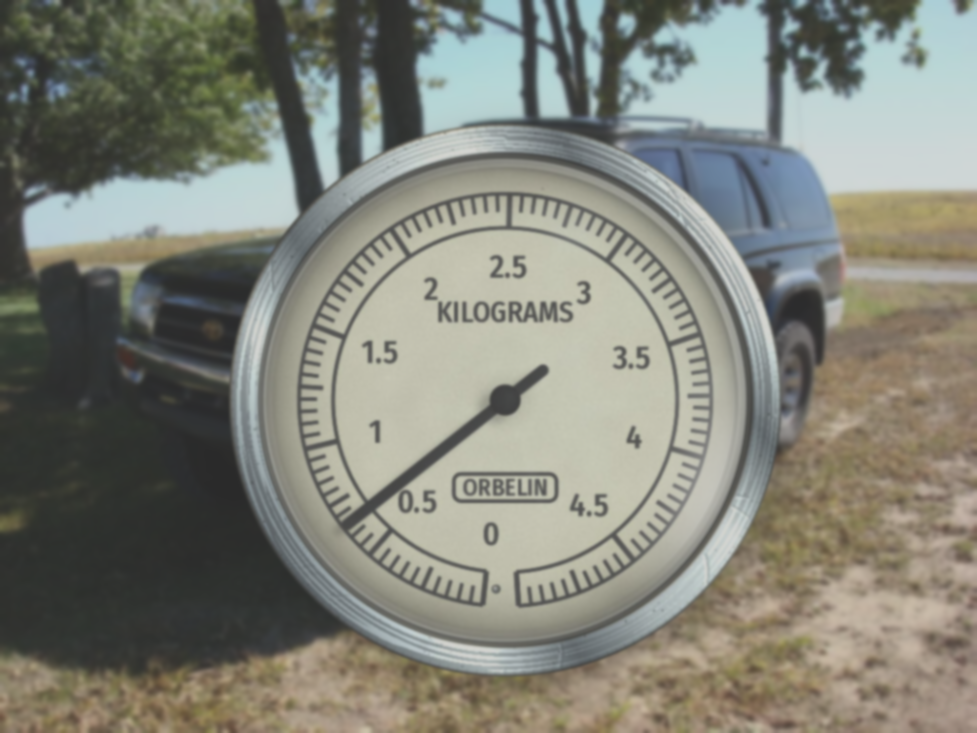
0.65 kg
